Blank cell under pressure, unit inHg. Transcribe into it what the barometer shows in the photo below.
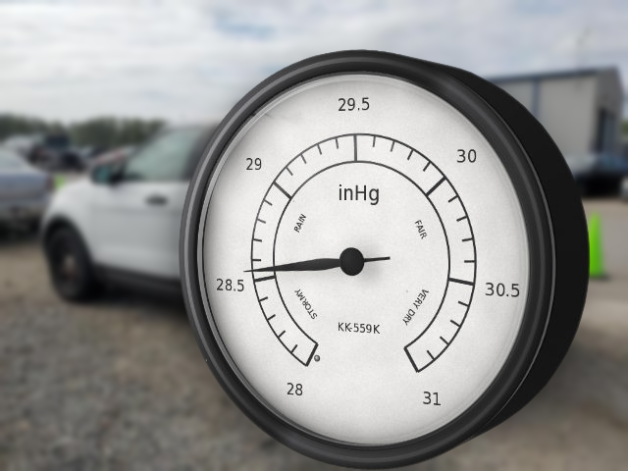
28.55 inHg
